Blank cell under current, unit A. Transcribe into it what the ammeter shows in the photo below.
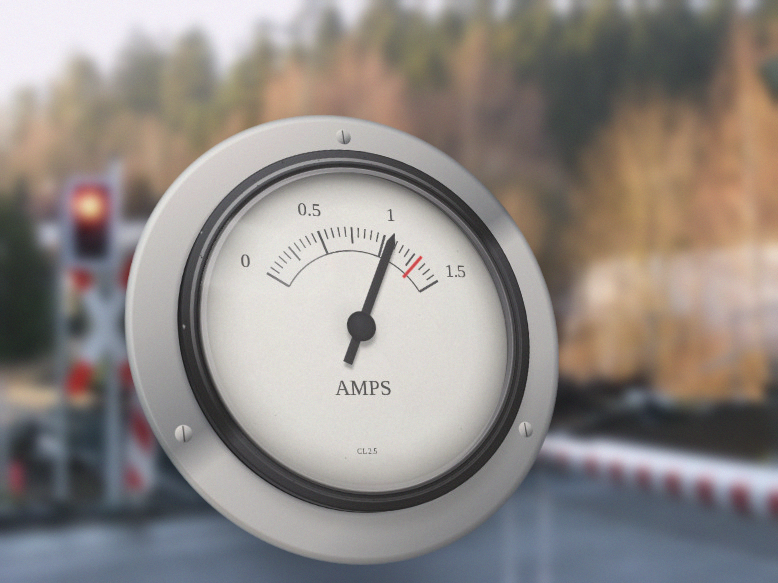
1.05 A
